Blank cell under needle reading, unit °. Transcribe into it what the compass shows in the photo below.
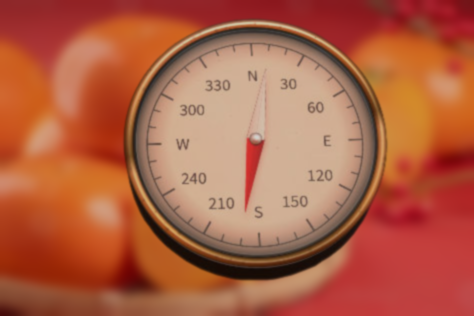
190 °
